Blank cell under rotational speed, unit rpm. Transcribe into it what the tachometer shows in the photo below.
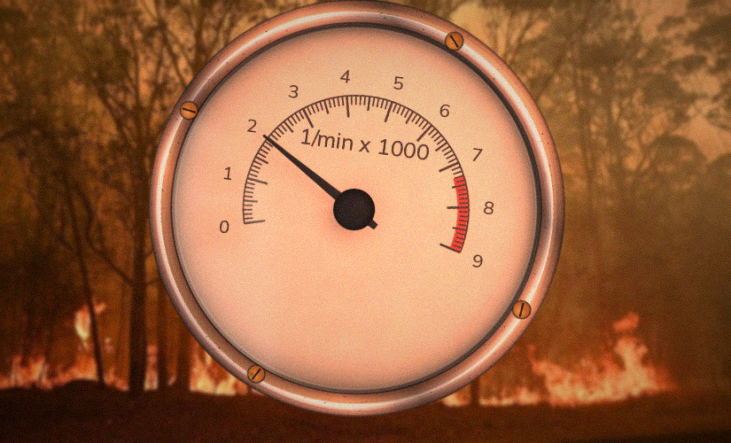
2000 rpm
